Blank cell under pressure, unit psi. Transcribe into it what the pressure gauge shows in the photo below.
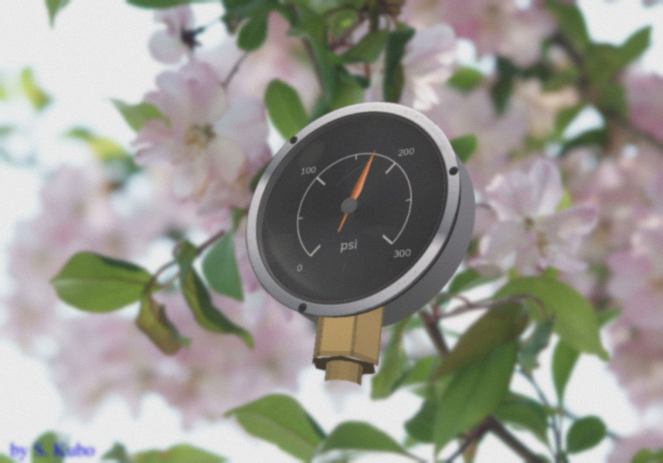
175 psi
